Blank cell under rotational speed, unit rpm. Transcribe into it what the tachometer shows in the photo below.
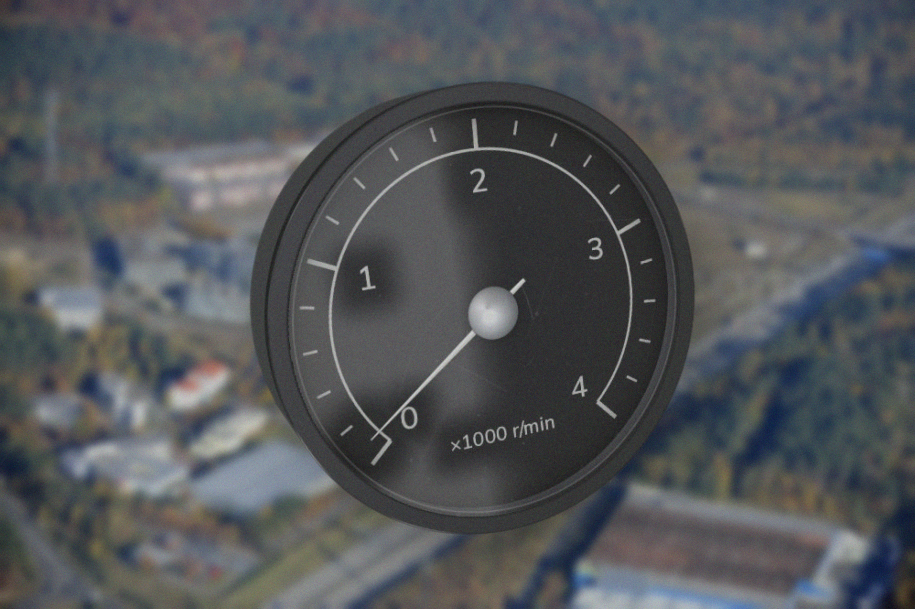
100 rpm
